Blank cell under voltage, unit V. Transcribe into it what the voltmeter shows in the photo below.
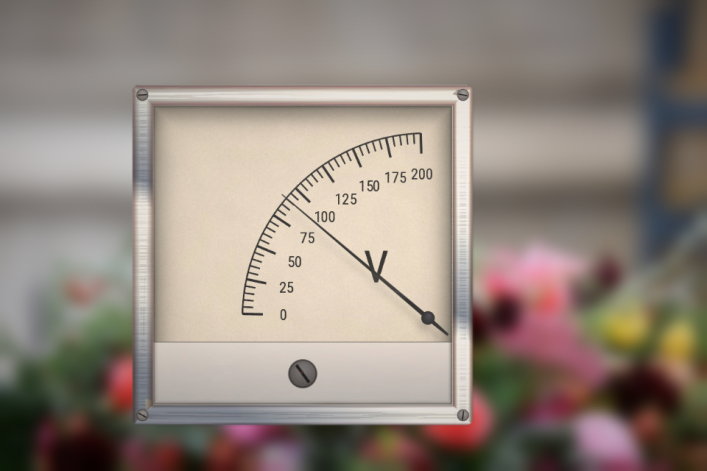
90 V
